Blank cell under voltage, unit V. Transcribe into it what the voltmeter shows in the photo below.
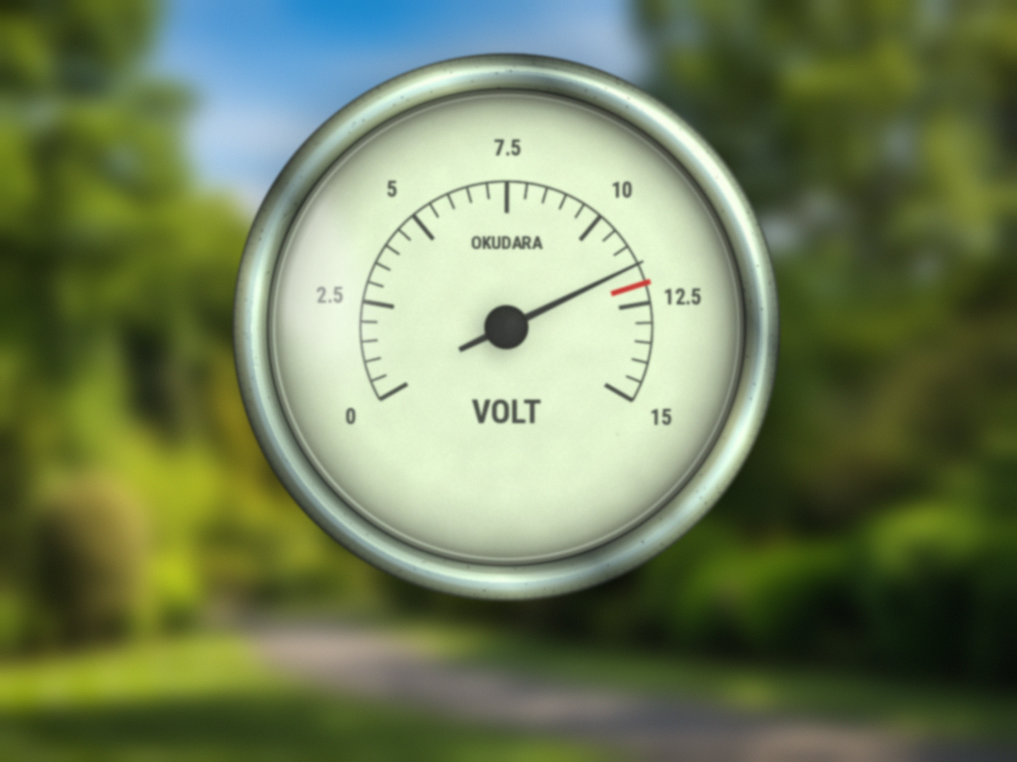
11.5 V
